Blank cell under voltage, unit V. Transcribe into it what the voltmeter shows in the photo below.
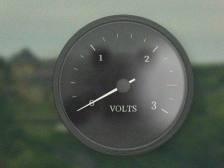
0 V
